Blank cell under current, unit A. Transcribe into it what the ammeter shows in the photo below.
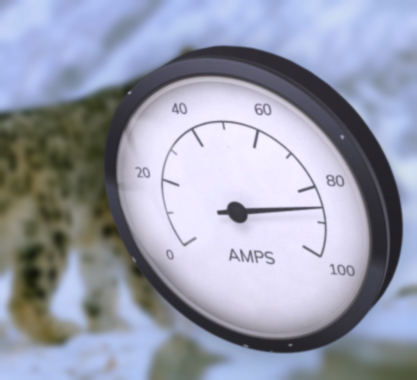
85 A
